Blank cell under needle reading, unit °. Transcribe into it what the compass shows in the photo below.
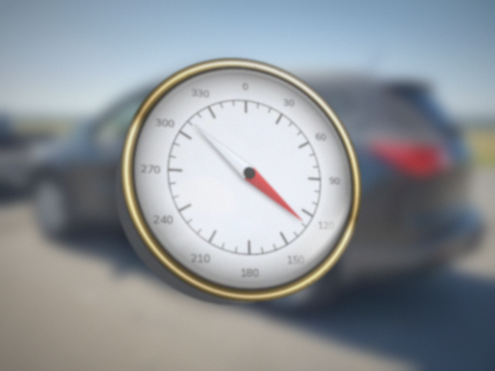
130 °
